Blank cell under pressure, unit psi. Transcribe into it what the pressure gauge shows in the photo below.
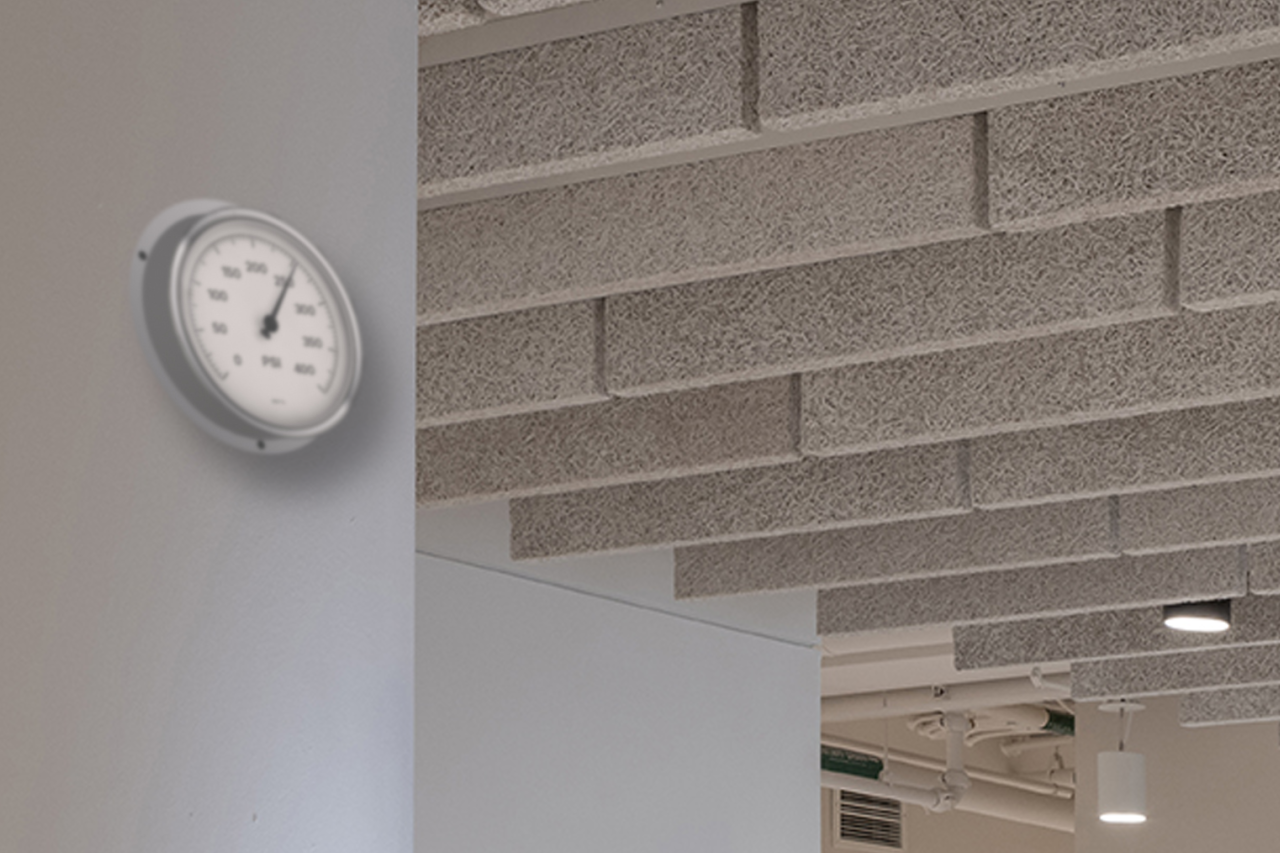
250 psi
